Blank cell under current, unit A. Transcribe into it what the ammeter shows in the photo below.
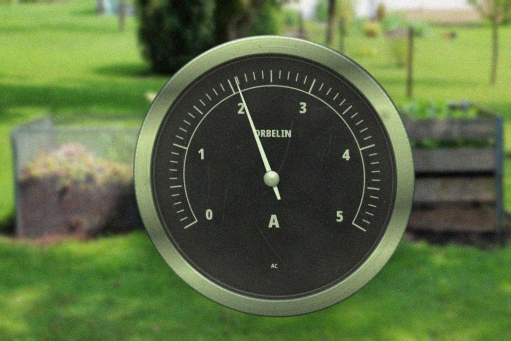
2.1 A
